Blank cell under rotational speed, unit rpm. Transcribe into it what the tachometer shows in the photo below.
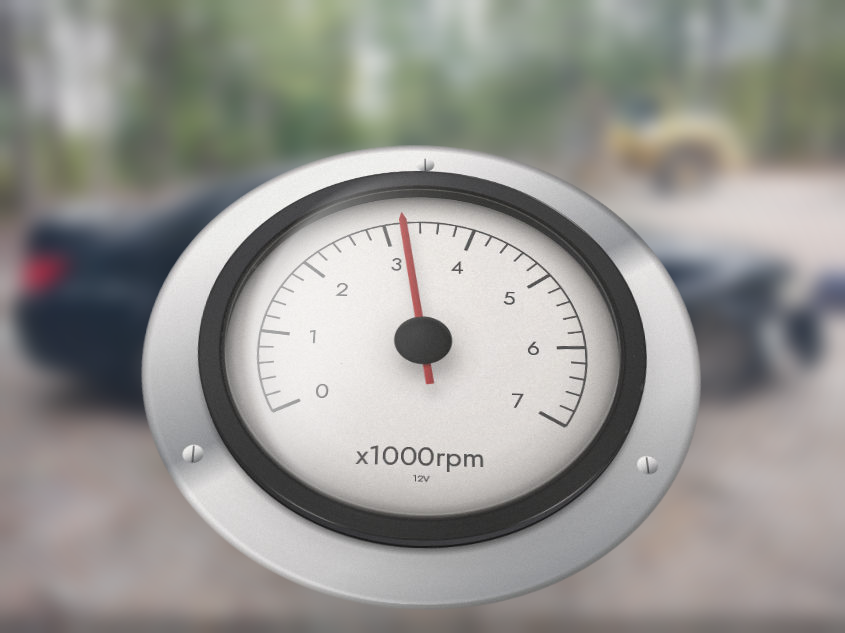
3200 rpm
